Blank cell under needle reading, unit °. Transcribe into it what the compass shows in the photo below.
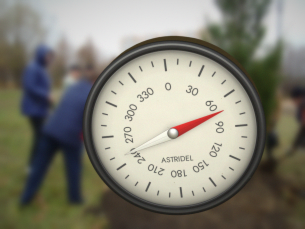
70 °
